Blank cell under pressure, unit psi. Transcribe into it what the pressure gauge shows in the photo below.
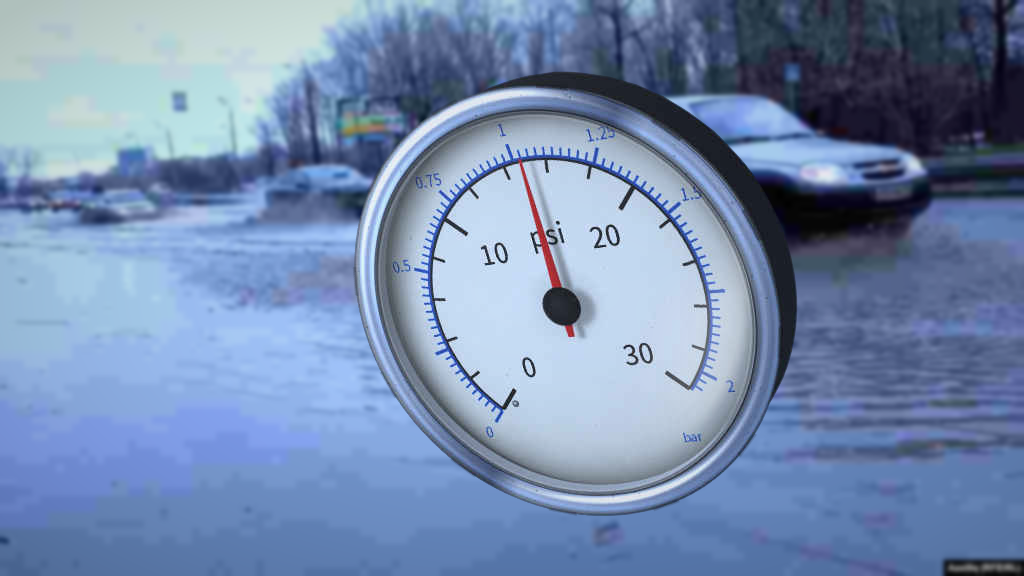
15 psi
